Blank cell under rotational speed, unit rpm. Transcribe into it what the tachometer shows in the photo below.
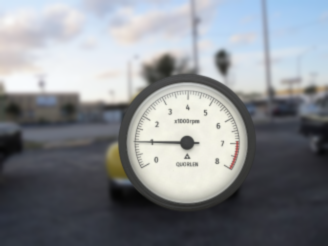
1000 rpm
